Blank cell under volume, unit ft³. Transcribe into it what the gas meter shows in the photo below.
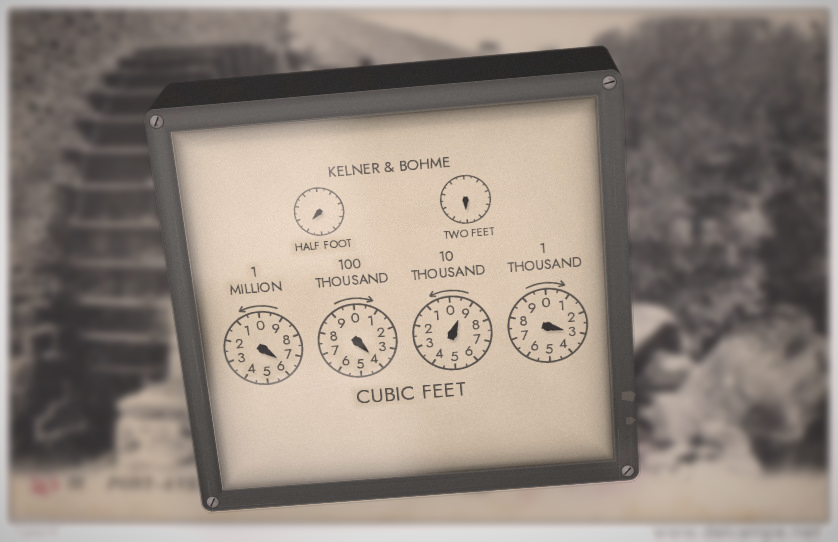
639300 ft³
